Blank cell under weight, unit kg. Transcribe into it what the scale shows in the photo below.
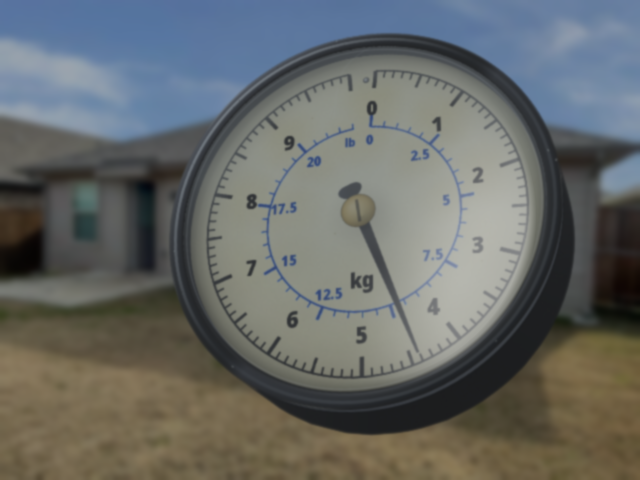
4.4 kg
